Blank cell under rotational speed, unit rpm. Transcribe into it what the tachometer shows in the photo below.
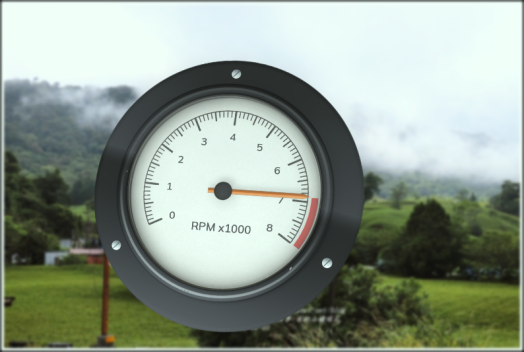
6900 rpm
